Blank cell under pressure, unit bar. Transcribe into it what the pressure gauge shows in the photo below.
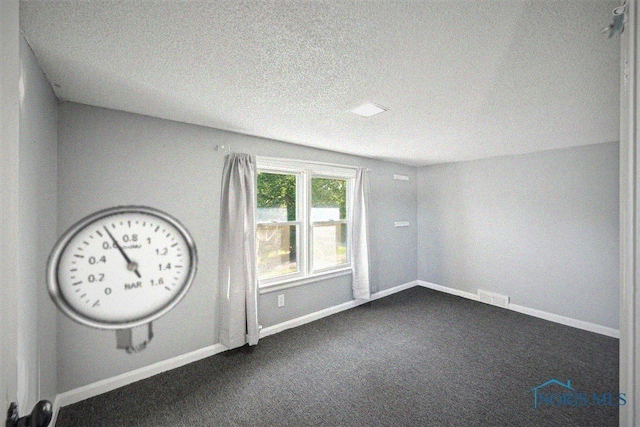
0.65 bar
